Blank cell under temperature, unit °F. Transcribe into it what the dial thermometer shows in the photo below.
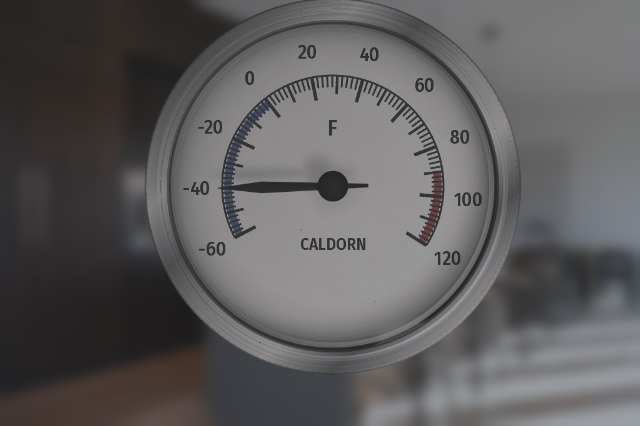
-40 °F
